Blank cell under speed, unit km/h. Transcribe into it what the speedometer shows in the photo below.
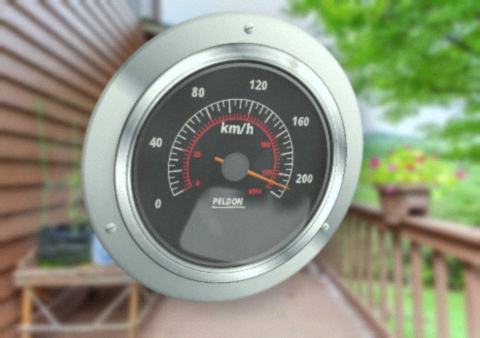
210 km/h
